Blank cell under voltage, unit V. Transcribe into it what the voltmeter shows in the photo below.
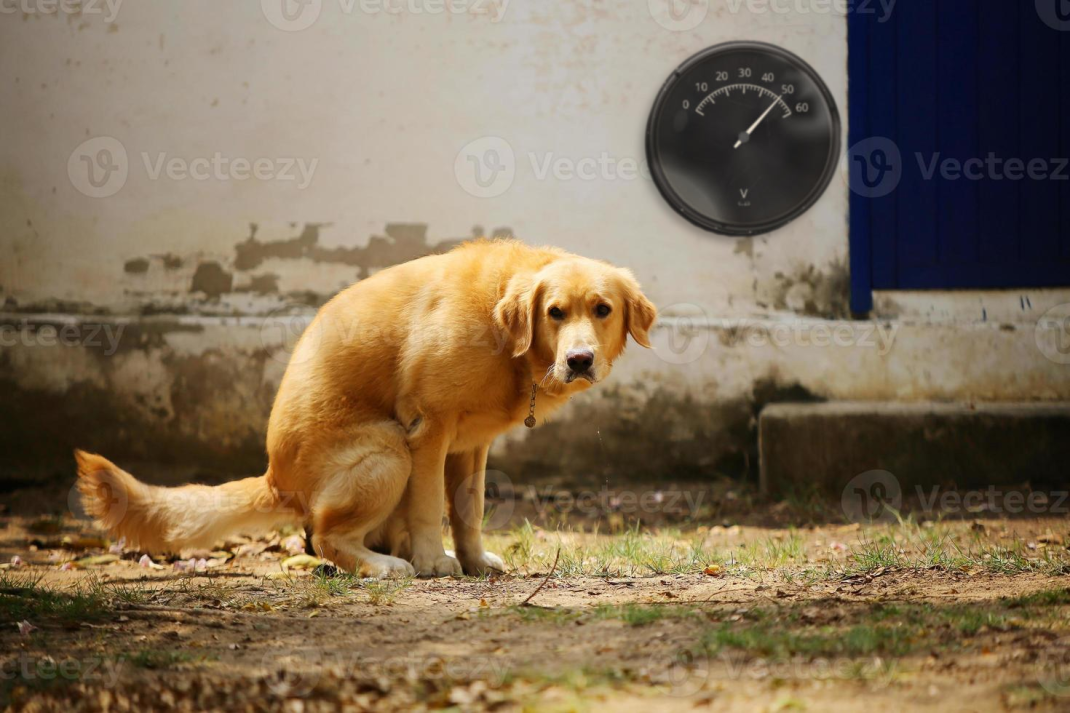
50 V
